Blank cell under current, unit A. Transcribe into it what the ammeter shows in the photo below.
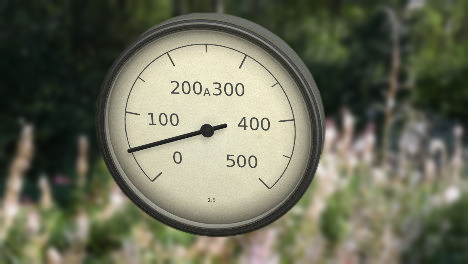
50 A
